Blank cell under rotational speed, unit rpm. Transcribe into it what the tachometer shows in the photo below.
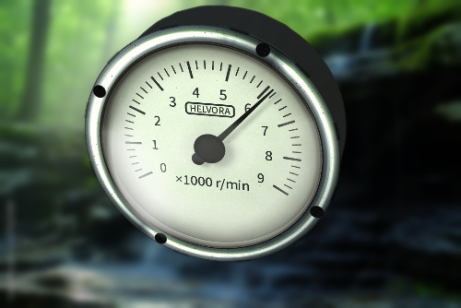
6100 rpm
